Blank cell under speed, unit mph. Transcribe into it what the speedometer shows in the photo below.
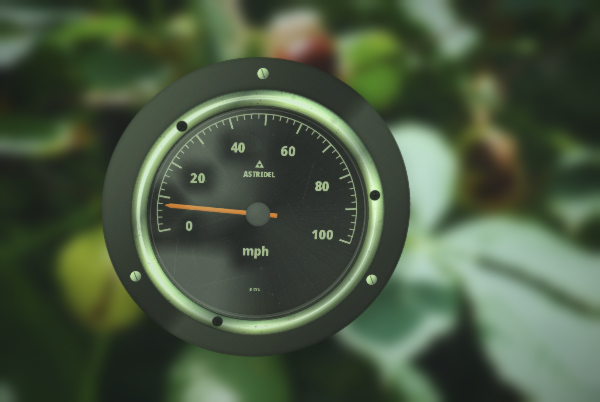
8 mph
